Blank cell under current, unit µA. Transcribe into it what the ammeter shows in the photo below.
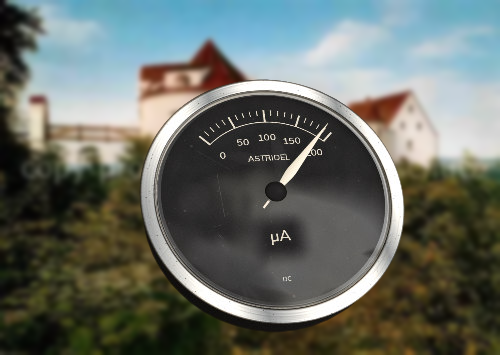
190 µA
